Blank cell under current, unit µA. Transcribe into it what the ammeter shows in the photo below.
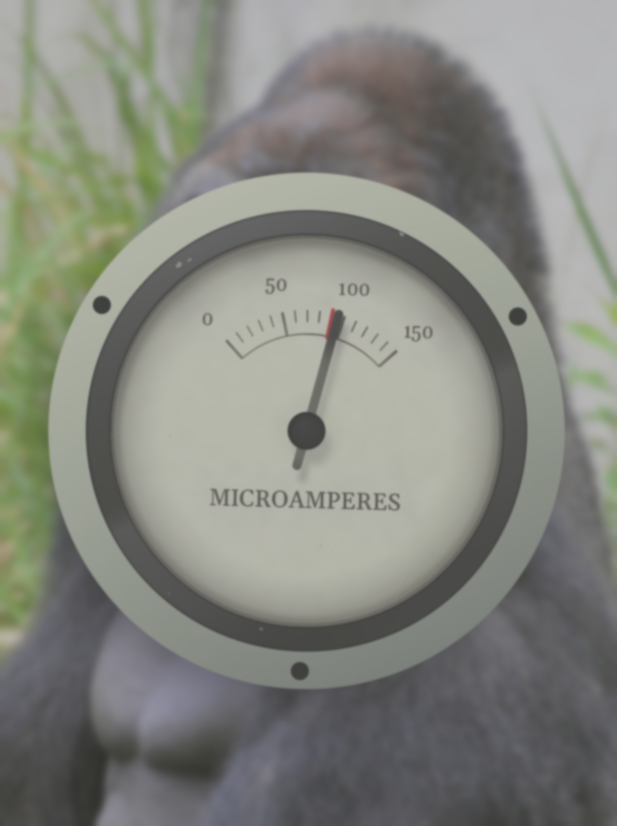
95 µA
